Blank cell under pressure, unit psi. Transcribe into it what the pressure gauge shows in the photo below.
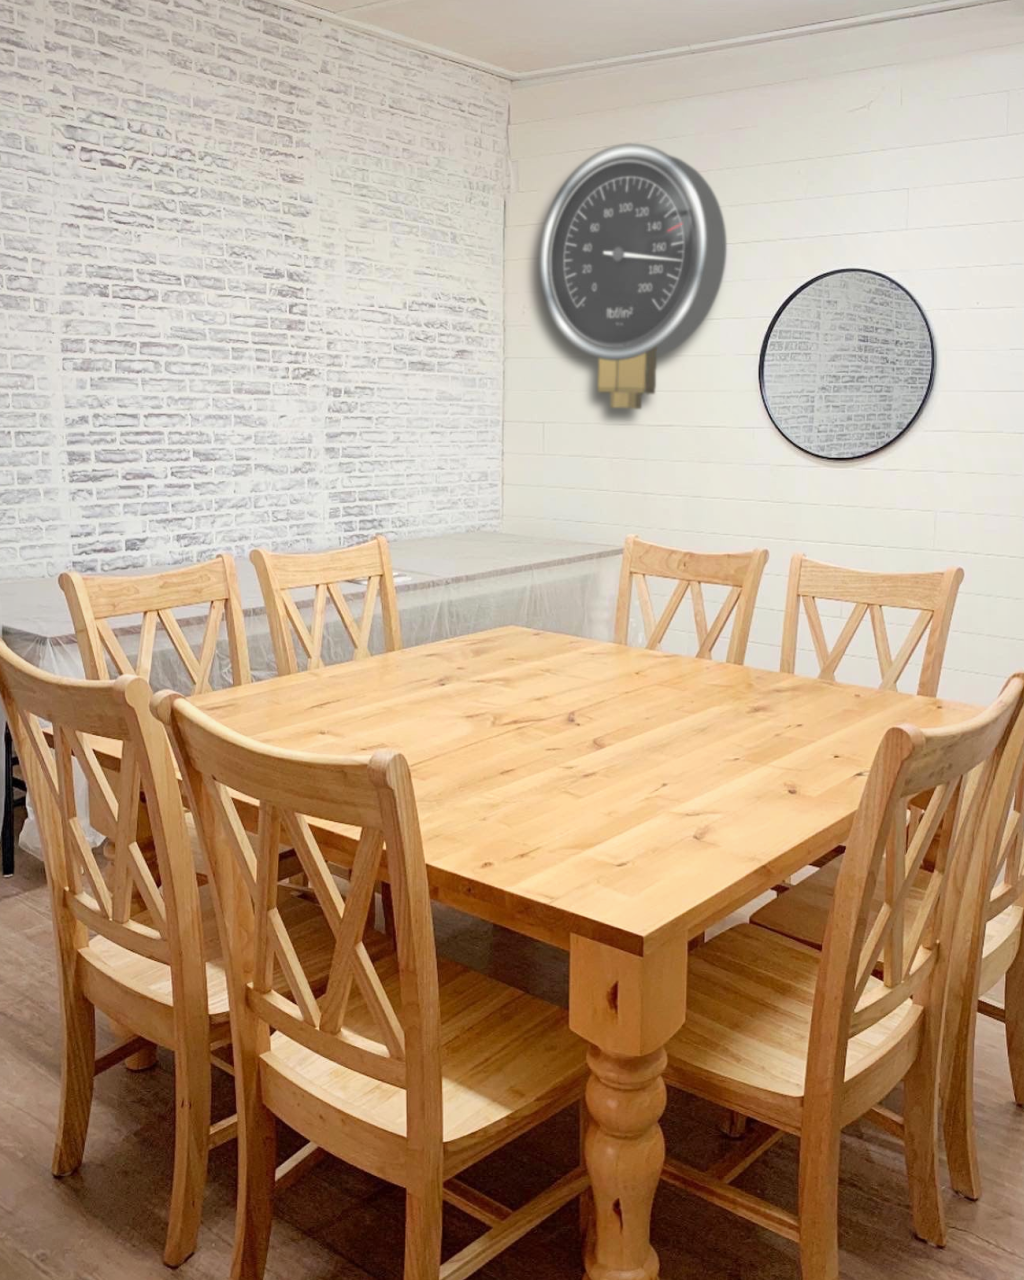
170 psi
